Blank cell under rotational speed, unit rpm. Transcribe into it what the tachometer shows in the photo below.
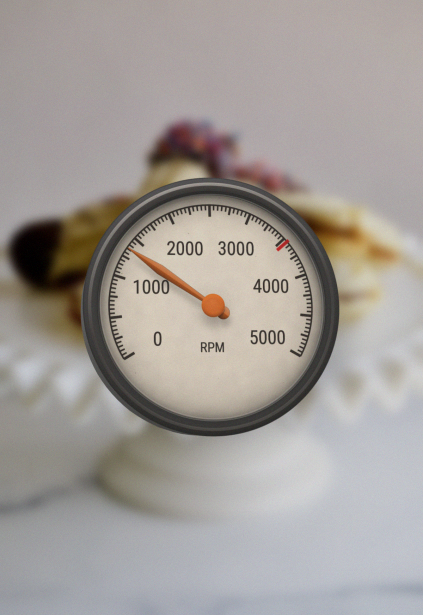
1350 rpm
